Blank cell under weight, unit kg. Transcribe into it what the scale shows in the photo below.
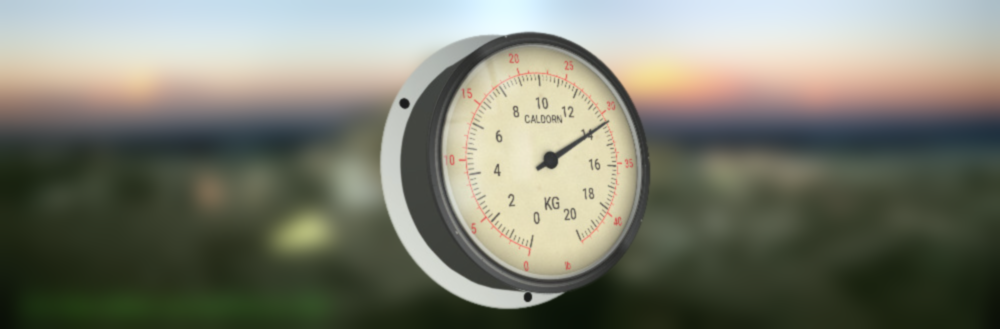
14 kg
